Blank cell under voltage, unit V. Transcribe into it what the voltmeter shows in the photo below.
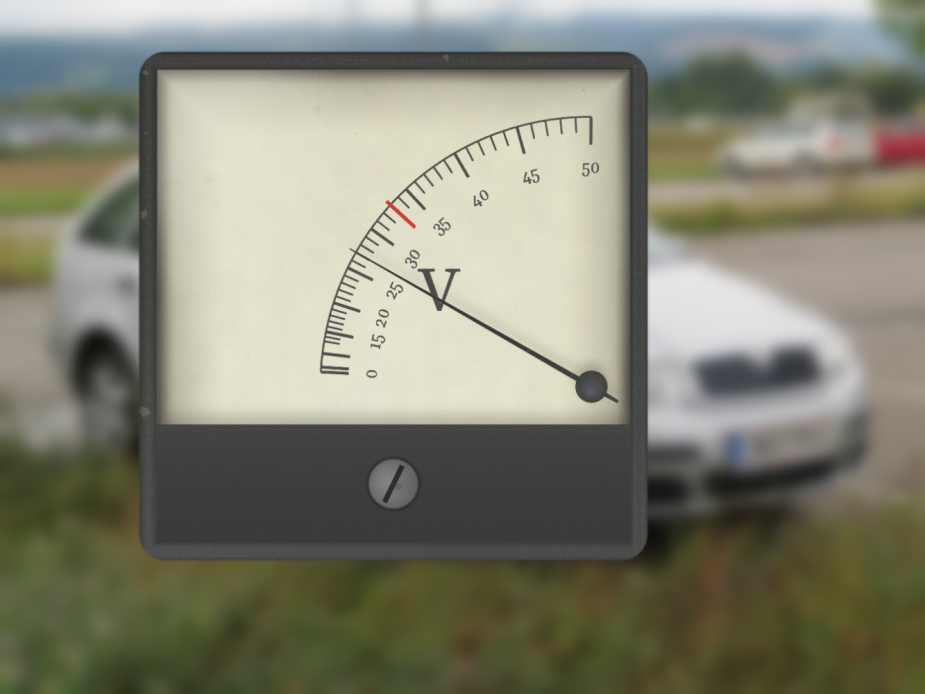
27 V
